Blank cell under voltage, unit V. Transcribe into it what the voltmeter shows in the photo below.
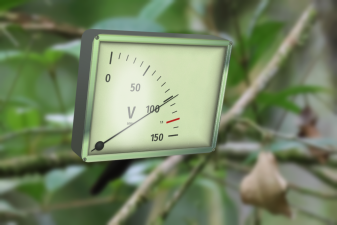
100 V
